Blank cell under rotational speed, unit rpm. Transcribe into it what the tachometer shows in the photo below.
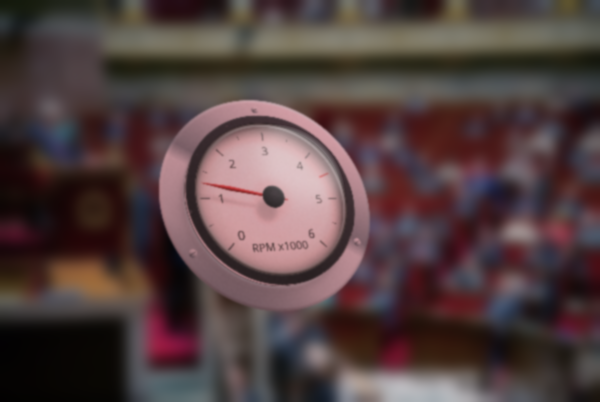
1250 rpm
